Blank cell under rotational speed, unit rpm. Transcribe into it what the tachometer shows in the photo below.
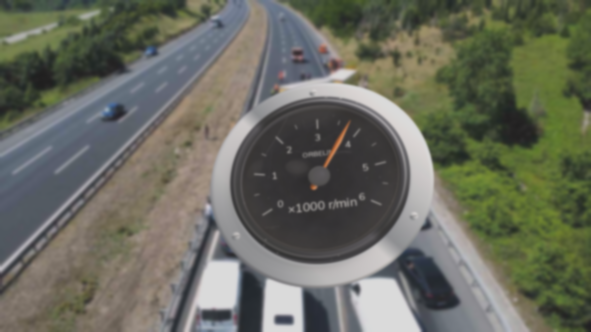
3750 rpm
